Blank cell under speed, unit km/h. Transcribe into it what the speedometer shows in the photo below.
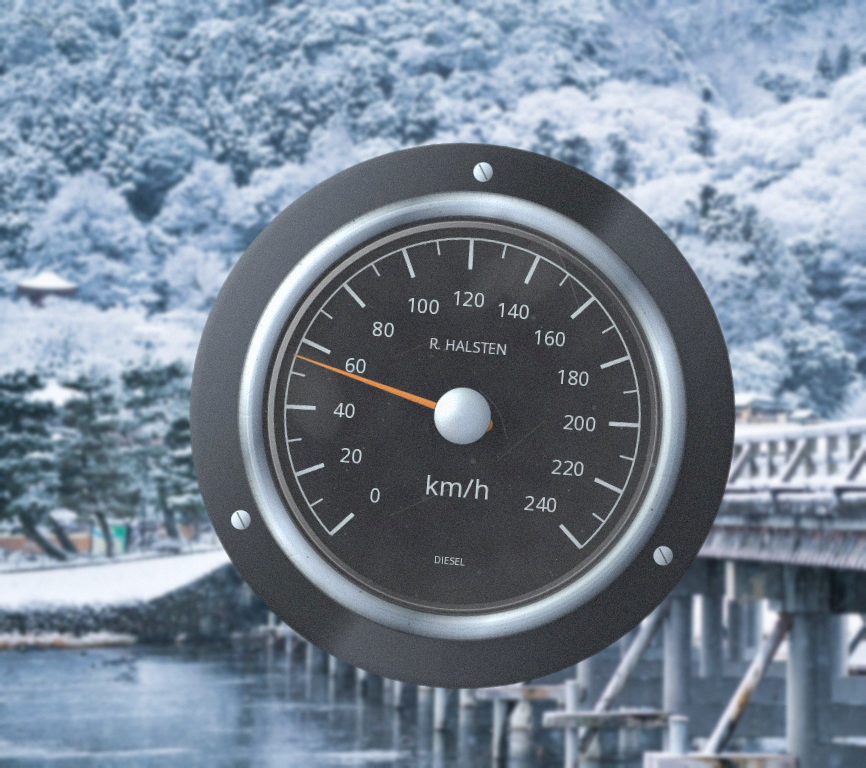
55 km/h
